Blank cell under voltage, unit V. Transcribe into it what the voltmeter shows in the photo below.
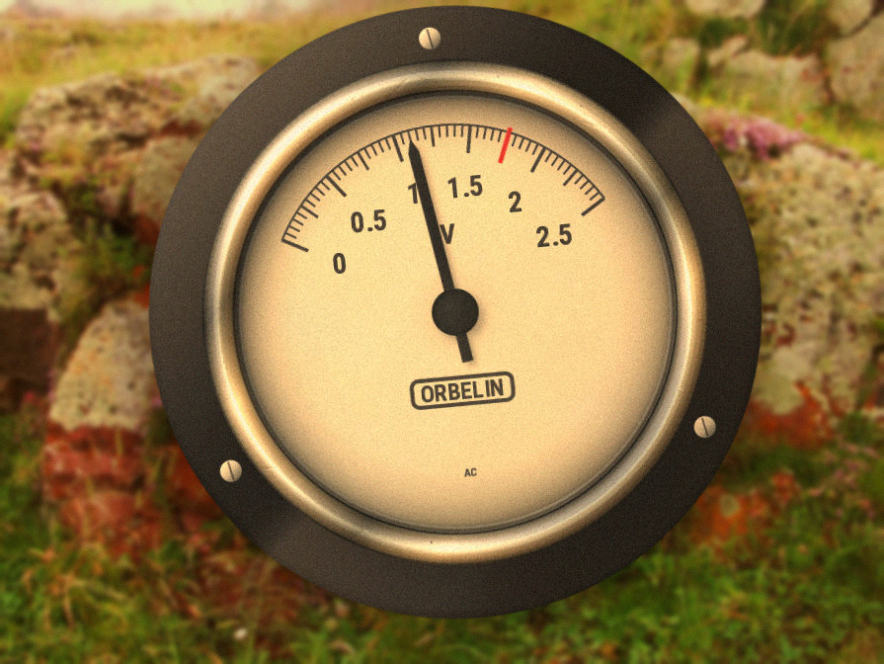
1.1 V
